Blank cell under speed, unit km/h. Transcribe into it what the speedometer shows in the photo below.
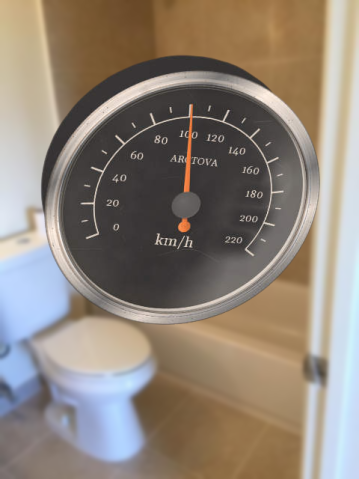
100 km/h
